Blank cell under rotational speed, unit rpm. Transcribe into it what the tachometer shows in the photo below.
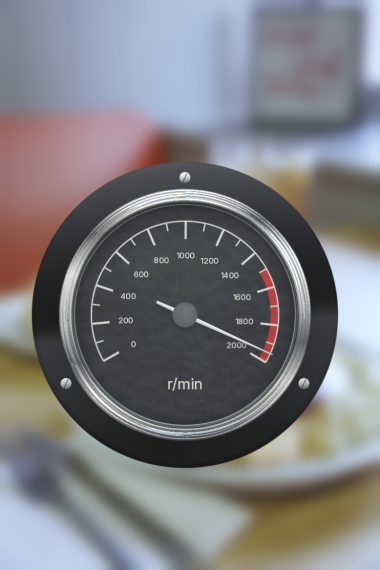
1950 rpm
